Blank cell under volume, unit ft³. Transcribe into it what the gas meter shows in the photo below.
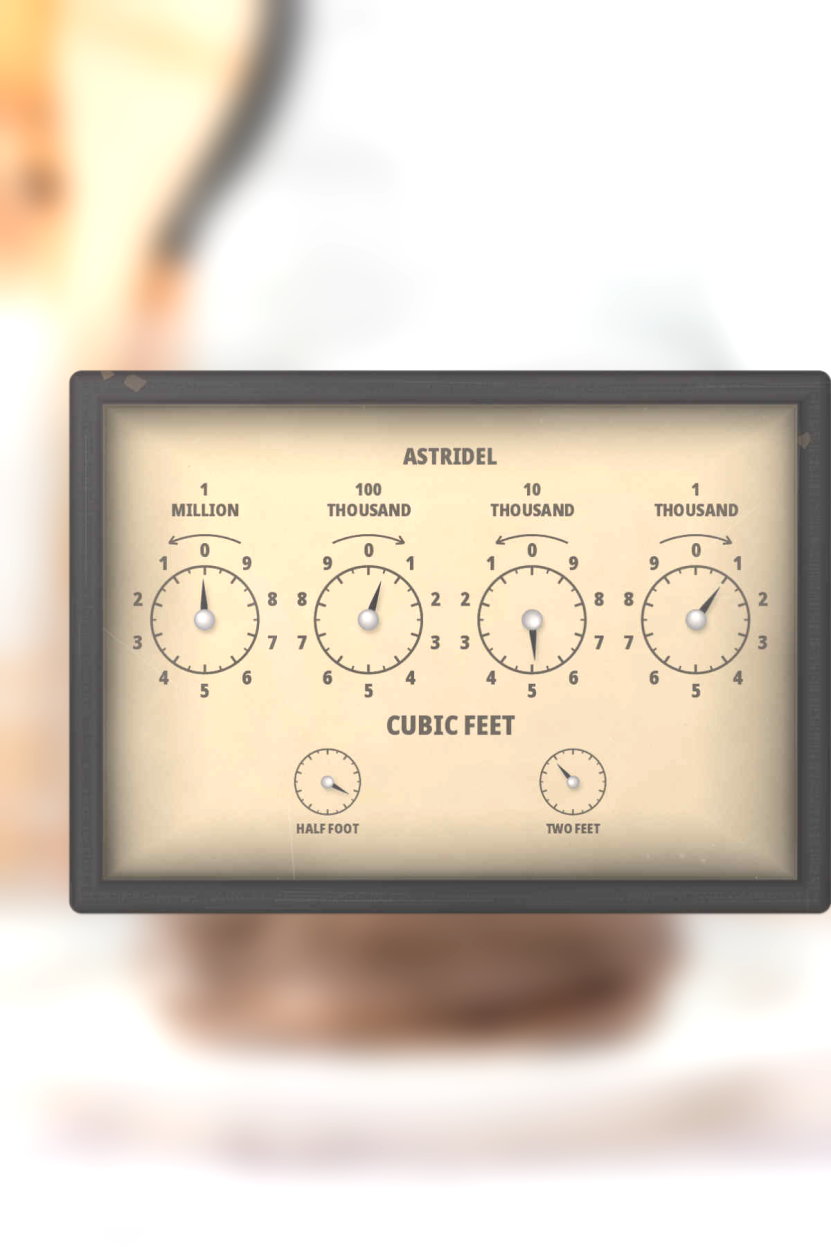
5100 ft³
